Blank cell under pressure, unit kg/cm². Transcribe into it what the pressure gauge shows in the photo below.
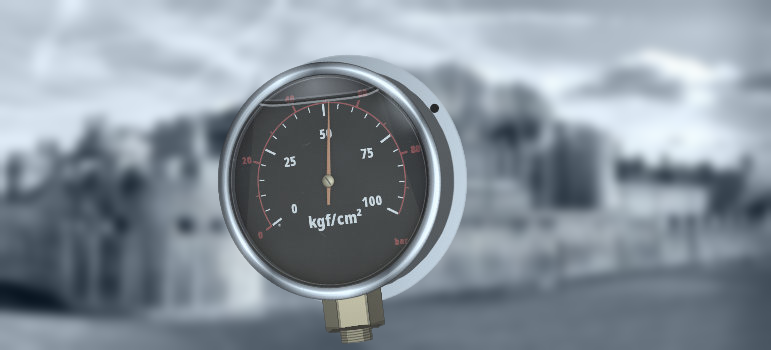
52.5 kg/cm²
